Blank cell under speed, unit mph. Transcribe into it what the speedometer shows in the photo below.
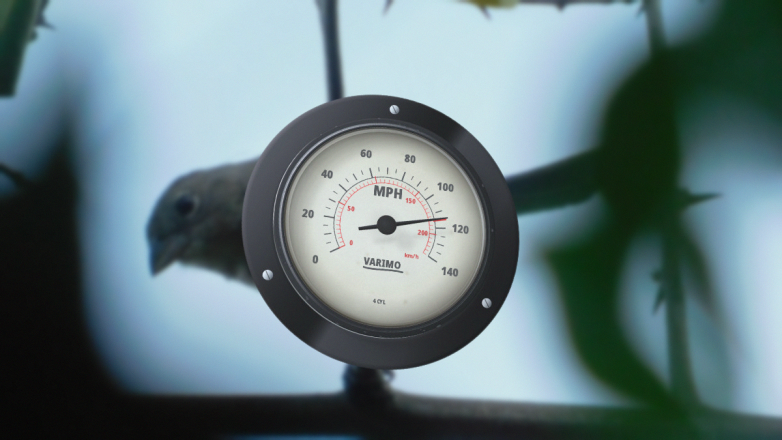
115 mph
